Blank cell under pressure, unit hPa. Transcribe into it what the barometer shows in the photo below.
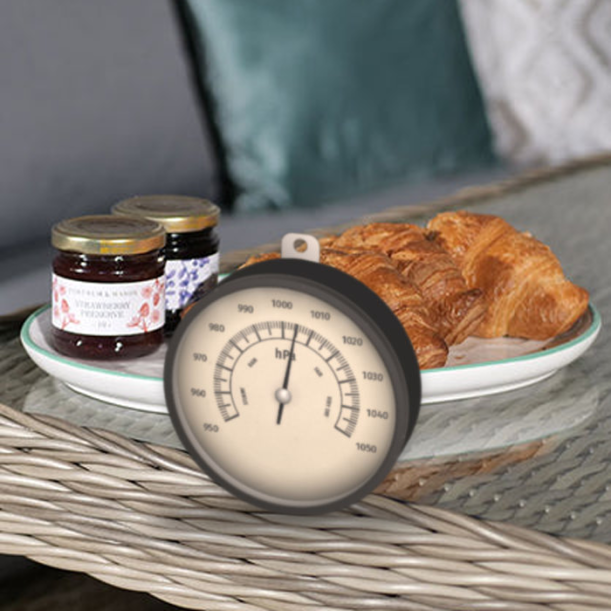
1005 hPa
